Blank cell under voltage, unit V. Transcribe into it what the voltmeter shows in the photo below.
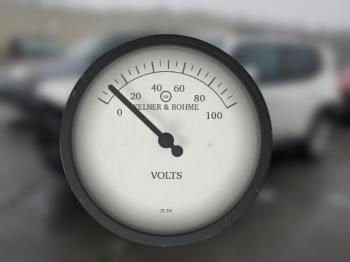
10 V
